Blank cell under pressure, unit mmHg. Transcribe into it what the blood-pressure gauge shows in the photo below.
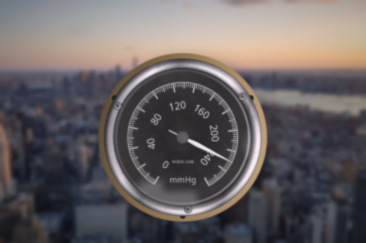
230 mmHg
